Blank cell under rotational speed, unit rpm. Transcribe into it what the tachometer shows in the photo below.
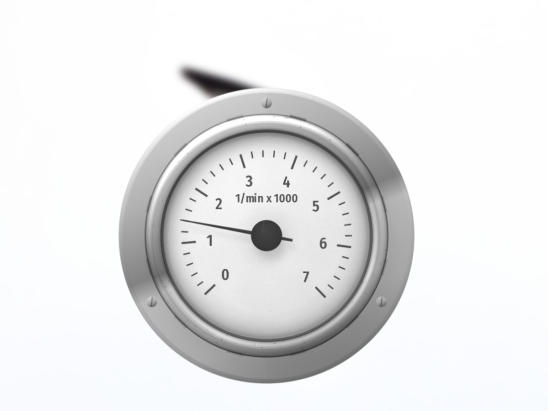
1400 rpm
